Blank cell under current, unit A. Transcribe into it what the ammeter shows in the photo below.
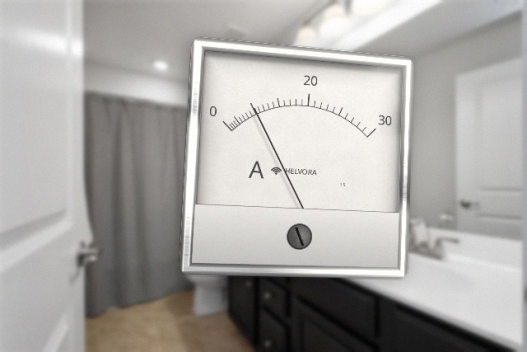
10 A
